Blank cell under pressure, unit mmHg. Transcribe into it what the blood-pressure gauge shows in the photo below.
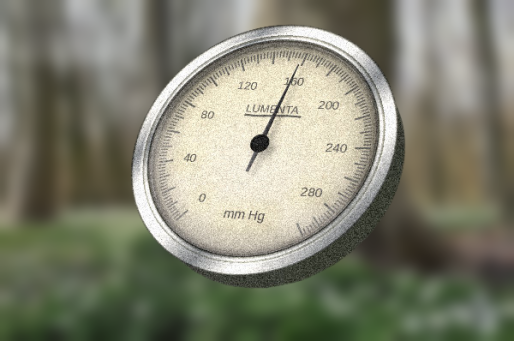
160 mmHg
